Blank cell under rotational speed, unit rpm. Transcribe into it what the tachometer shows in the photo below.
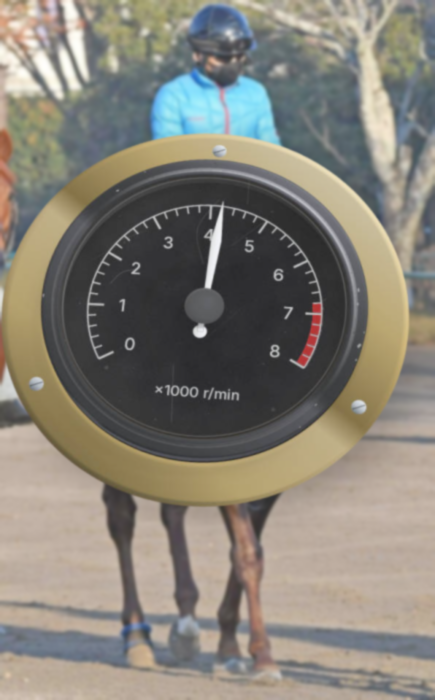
4200 rpm
